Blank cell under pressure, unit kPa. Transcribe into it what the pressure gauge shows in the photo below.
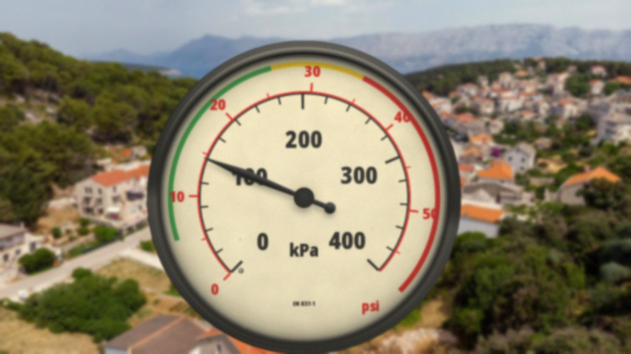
100 kPa
